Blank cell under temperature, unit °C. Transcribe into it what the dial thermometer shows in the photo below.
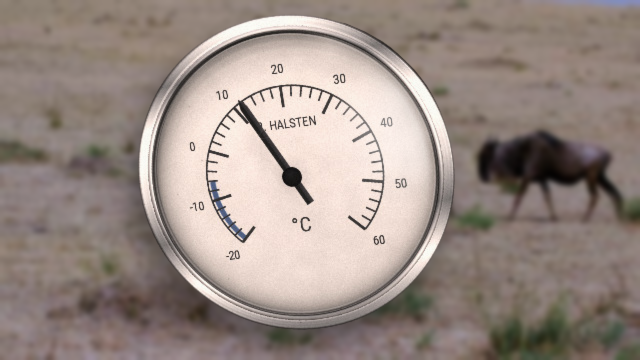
12 °C
